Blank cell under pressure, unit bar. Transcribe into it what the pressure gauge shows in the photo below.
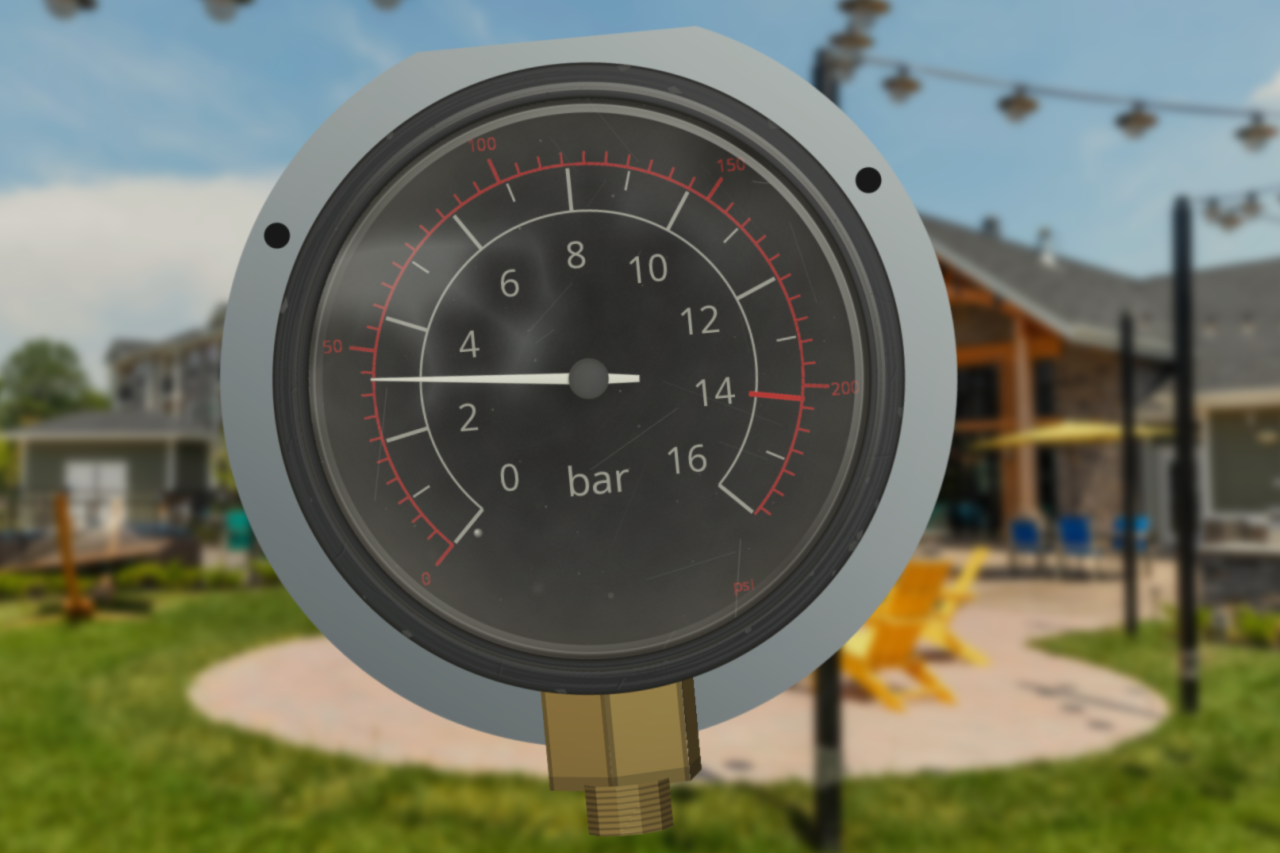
3 bar
